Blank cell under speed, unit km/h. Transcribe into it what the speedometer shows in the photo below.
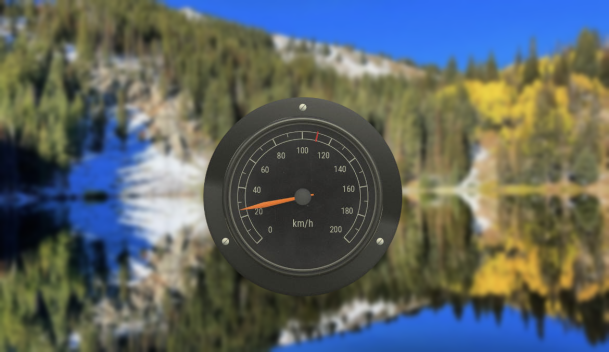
25 km/h
